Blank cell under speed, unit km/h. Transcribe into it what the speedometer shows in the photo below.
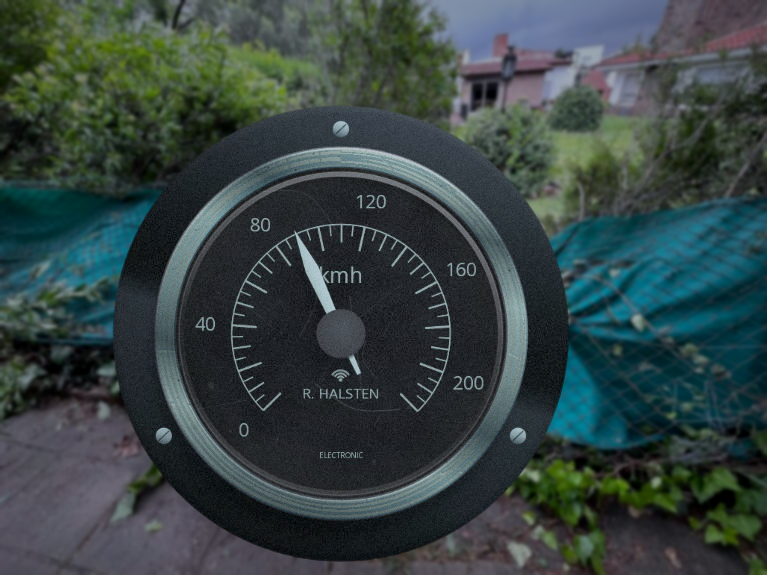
90 km/h
